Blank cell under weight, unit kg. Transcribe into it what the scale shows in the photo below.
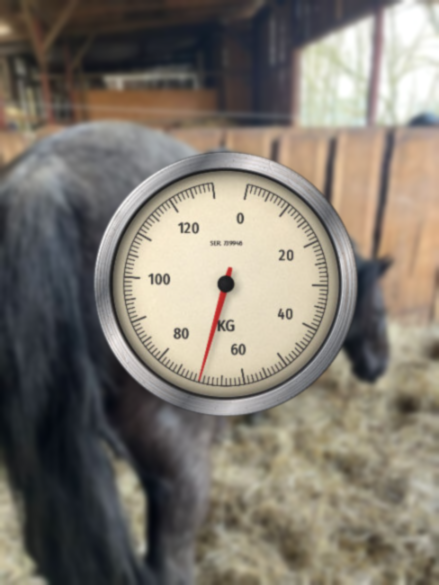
70 kg
